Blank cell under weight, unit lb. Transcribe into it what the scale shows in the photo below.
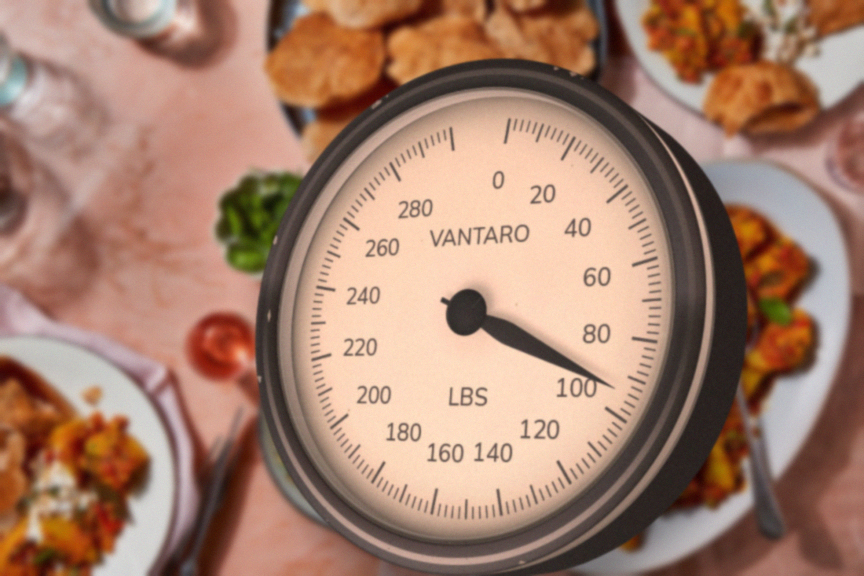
94 lb
